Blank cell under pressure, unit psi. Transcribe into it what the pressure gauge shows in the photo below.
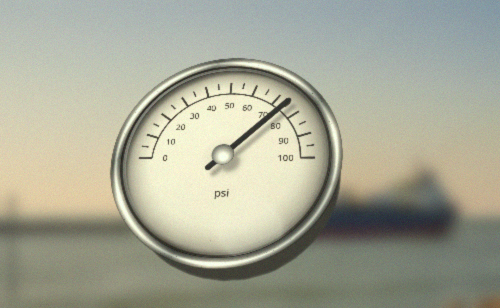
75 psi
